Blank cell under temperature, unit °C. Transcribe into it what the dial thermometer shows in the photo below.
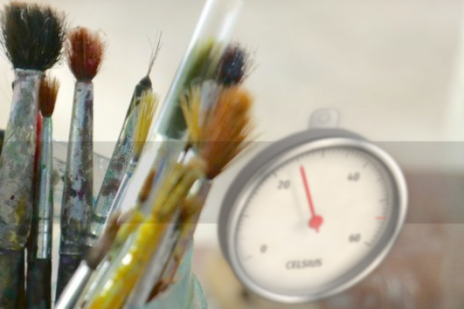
25 °C
